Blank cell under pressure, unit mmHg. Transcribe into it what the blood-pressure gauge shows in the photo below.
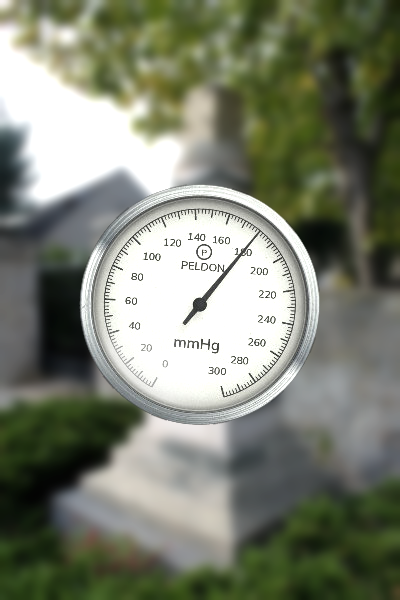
180 mmHg
